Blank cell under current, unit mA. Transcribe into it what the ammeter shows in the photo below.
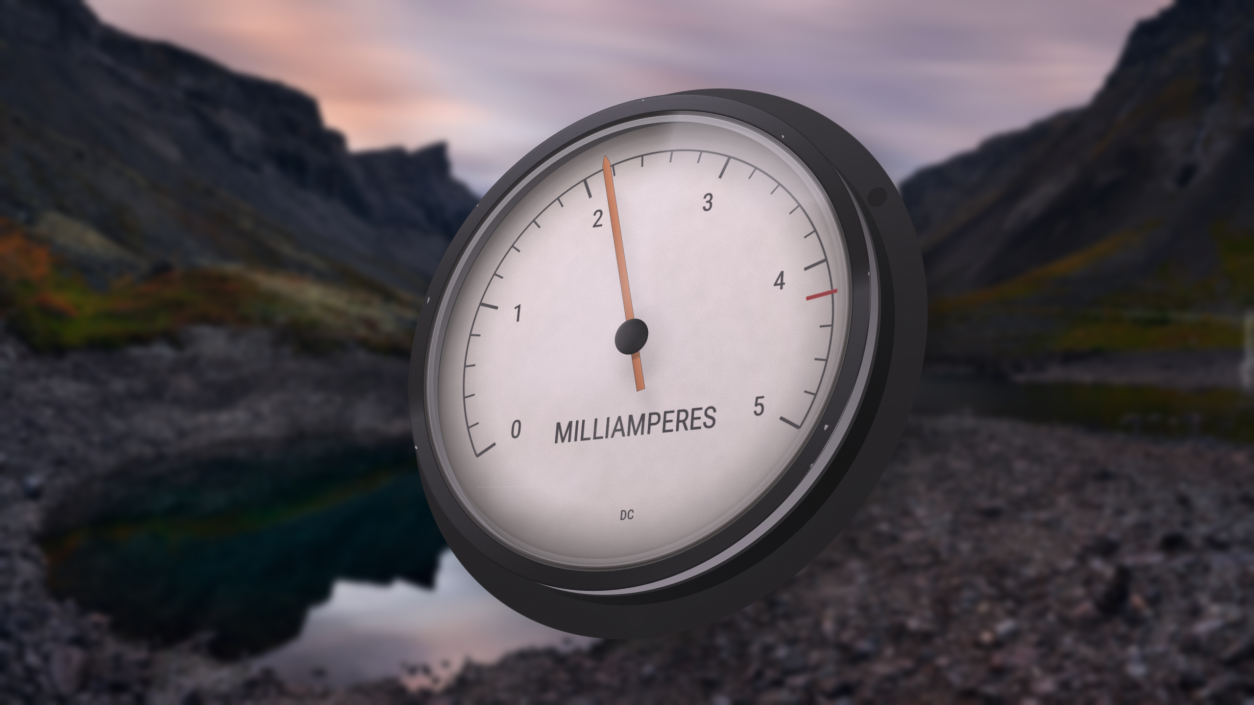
2.2 mA
